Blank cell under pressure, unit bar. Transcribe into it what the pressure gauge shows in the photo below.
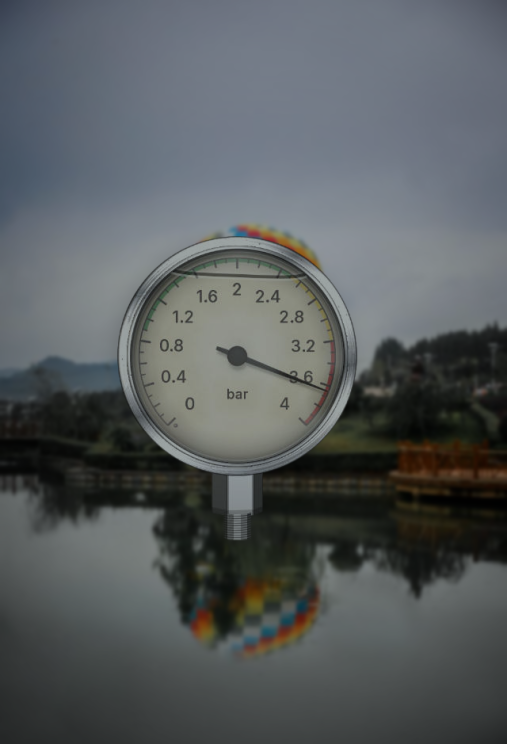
3.65 bar
